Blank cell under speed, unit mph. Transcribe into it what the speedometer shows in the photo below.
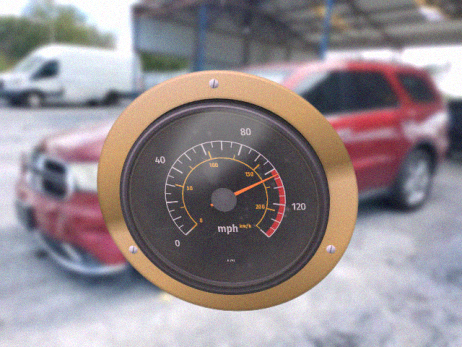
102.5 mph
